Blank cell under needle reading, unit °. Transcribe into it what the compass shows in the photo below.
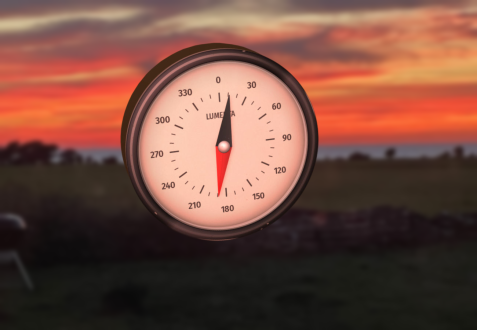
190 °
